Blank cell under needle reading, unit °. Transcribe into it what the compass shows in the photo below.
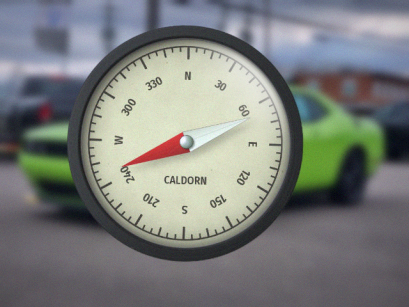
247.5 °
